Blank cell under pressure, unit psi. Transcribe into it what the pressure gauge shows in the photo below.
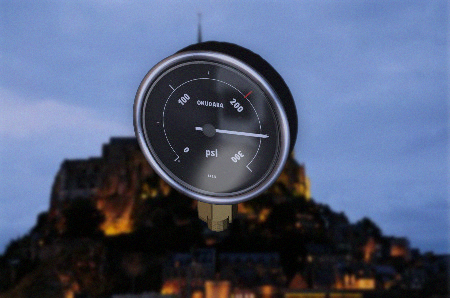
250 psi
